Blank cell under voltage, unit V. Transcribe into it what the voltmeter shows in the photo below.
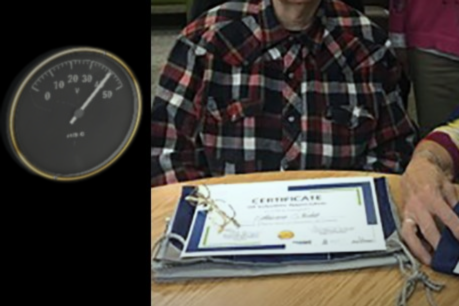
40 V
